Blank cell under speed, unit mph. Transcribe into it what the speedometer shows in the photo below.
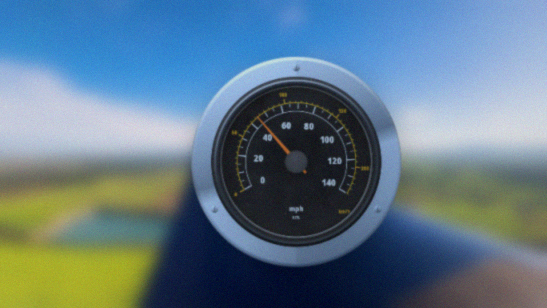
45 mph
